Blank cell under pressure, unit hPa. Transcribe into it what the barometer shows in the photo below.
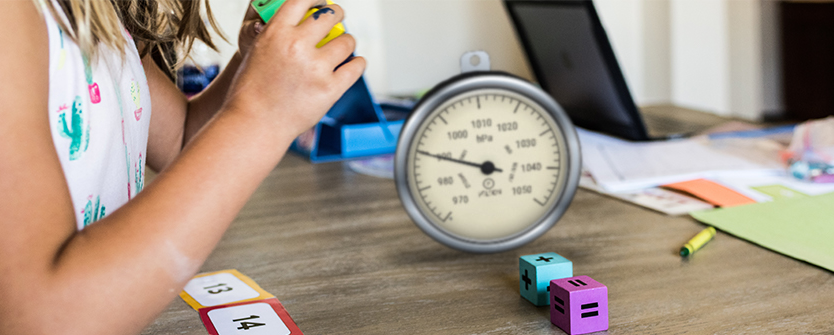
990 hPa
